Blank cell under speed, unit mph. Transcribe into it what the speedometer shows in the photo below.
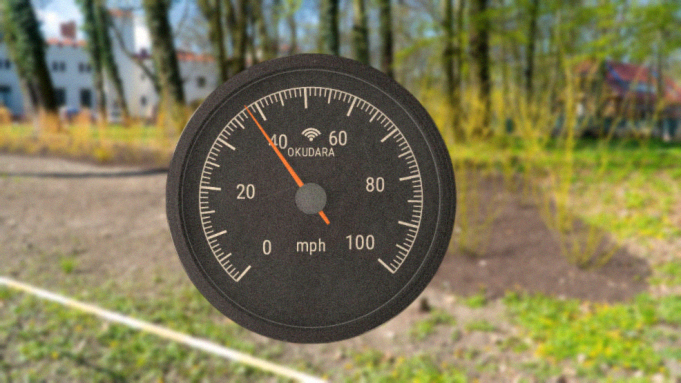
38 mph
